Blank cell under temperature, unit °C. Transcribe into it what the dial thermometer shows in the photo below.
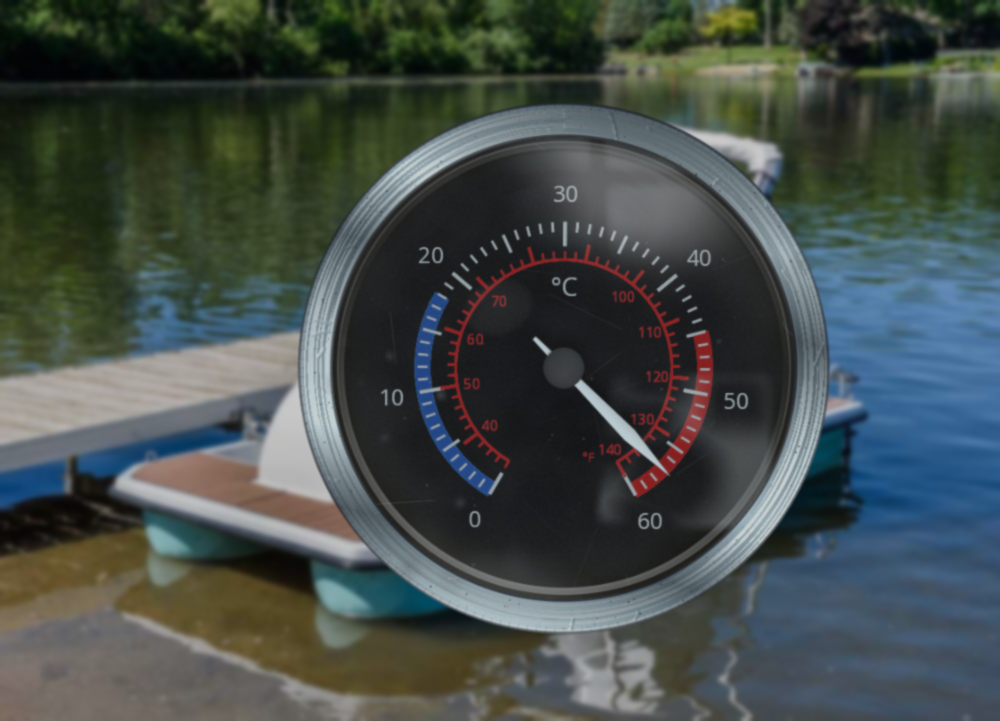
57 °C
